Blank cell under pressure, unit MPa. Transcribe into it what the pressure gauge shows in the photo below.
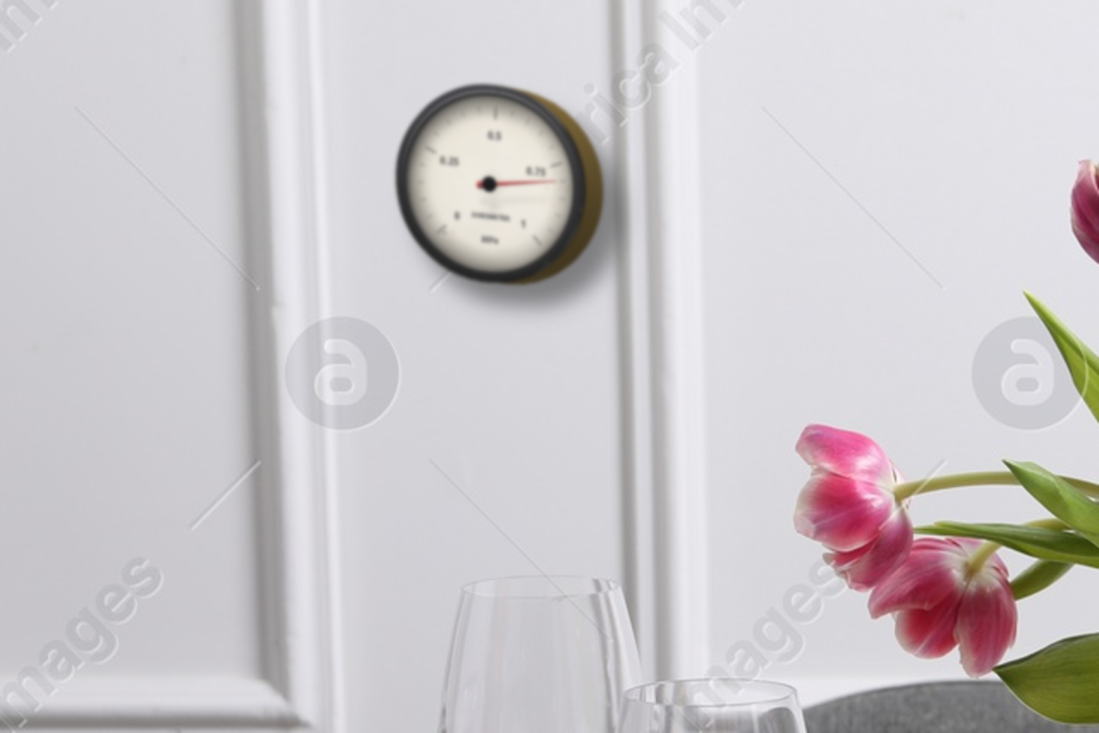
0.8 MPa
